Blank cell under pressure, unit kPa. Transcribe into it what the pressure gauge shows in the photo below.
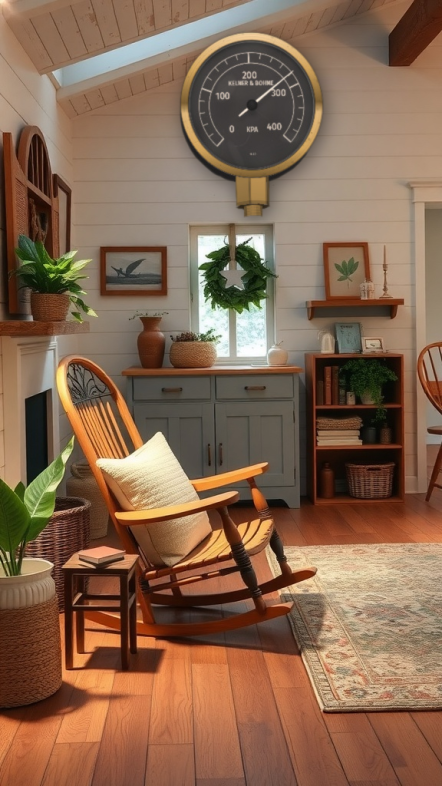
280 kPa
